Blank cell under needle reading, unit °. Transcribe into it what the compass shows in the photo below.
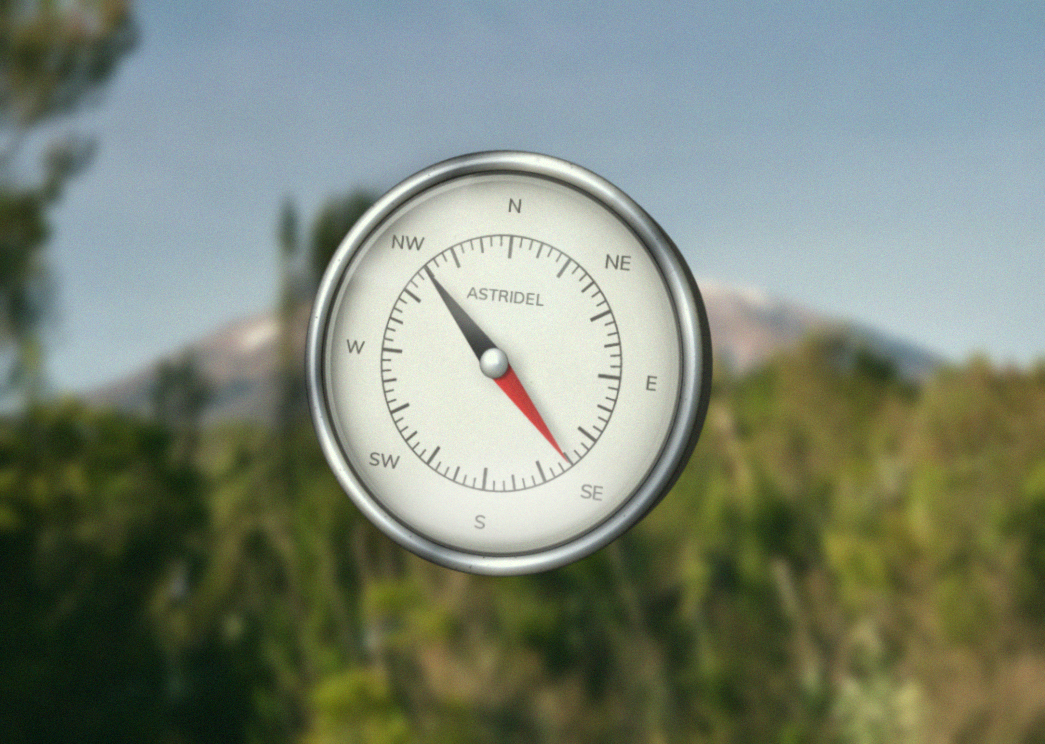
135 °
